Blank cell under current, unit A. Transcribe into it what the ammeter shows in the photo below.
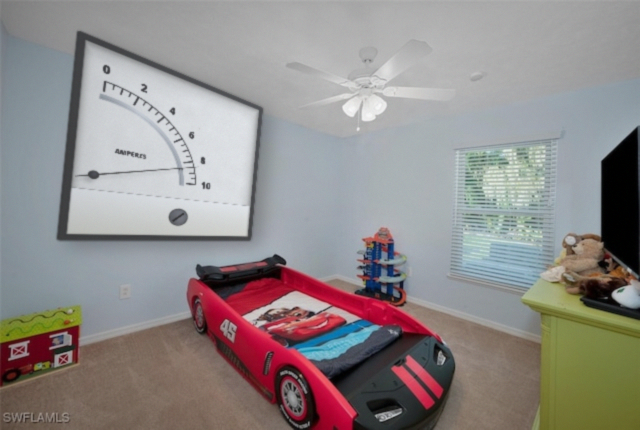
8.5 A
